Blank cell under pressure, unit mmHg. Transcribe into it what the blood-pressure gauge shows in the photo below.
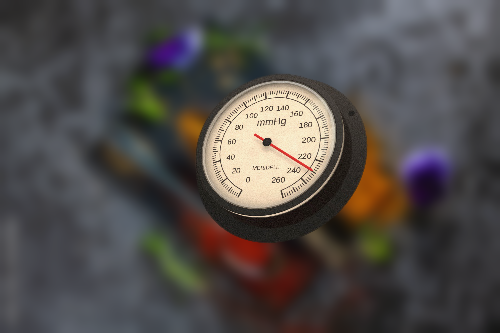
230 mmHg
